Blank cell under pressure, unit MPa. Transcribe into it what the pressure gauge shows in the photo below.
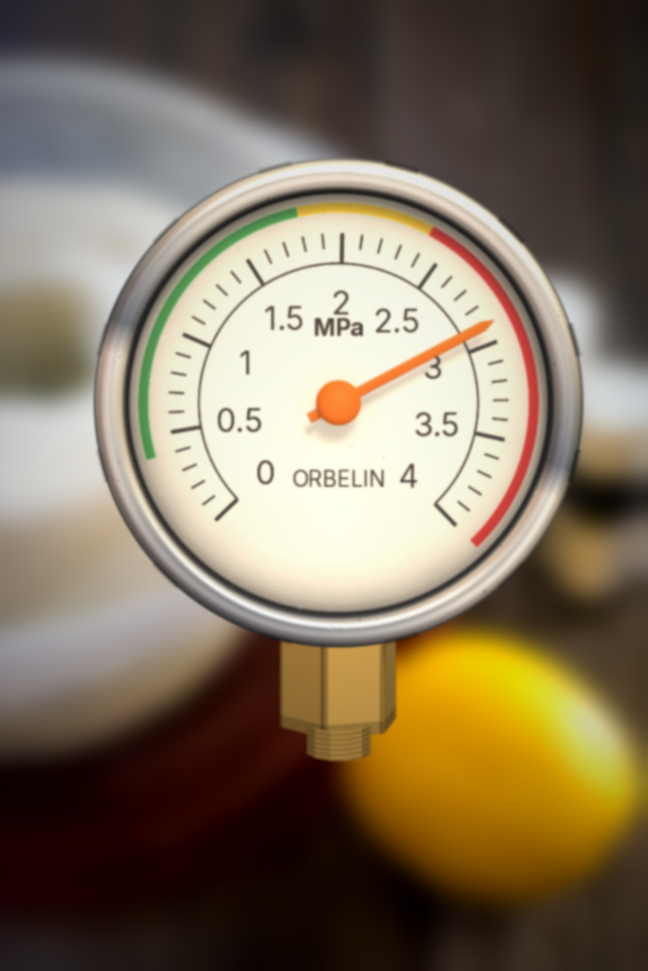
2.9 MPa
